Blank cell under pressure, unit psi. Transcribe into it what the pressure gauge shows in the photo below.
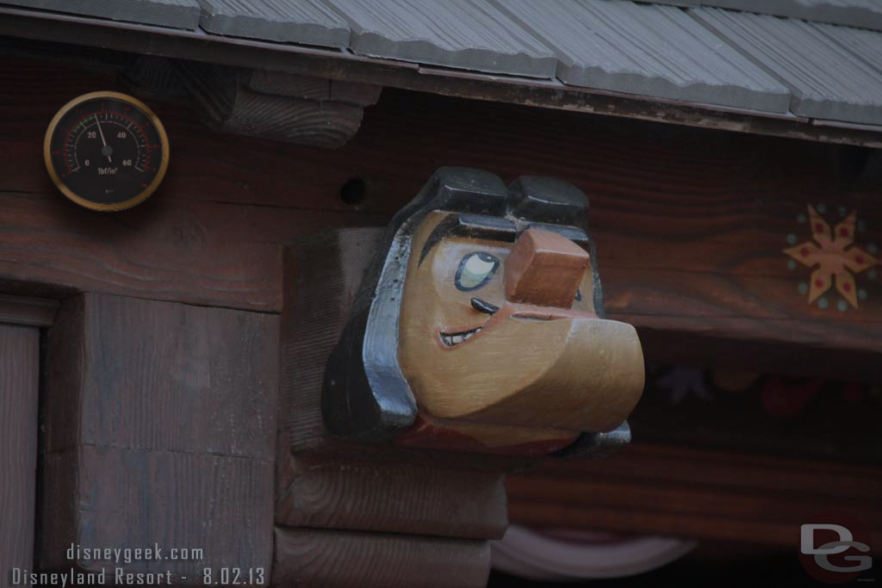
26 psi
